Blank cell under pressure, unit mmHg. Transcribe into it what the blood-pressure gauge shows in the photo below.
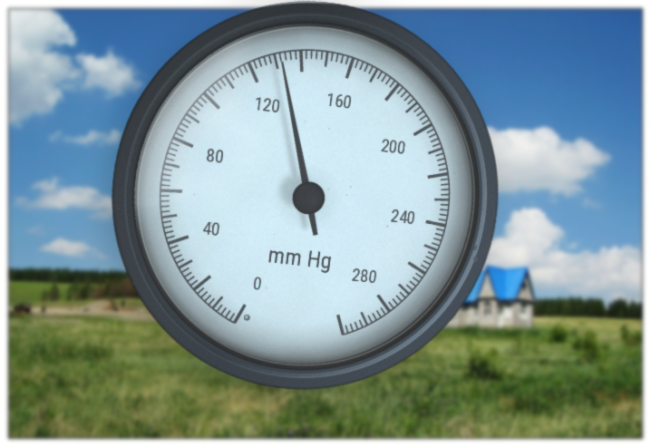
132 mmHg
